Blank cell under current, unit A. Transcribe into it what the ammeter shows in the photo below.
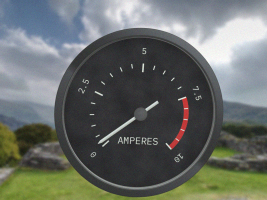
0.25 A
